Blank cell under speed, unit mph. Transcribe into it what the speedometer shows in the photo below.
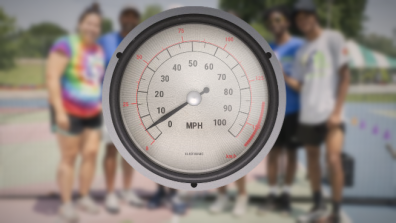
5 mph
